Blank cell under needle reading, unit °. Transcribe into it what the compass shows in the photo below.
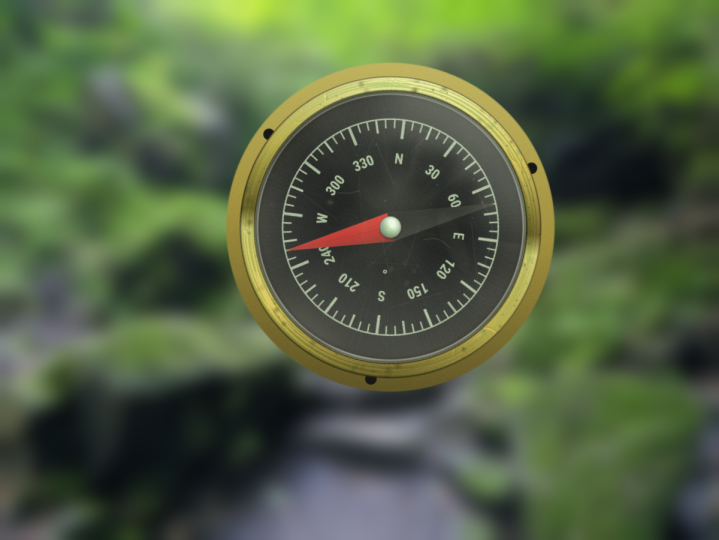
250 °
